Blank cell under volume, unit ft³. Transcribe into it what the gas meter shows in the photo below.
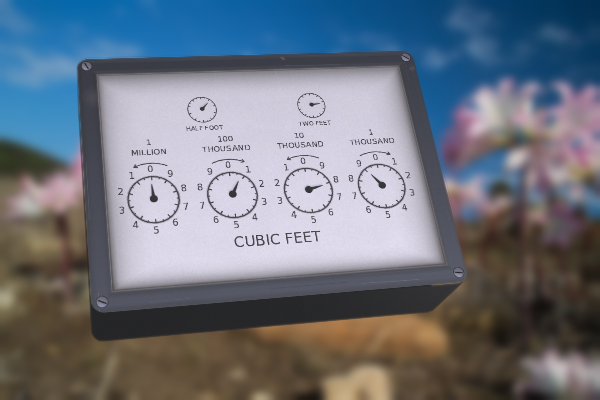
7900 ft³
